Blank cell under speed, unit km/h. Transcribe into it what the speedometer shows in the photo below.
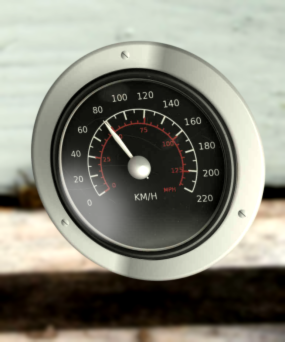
80 km/h
